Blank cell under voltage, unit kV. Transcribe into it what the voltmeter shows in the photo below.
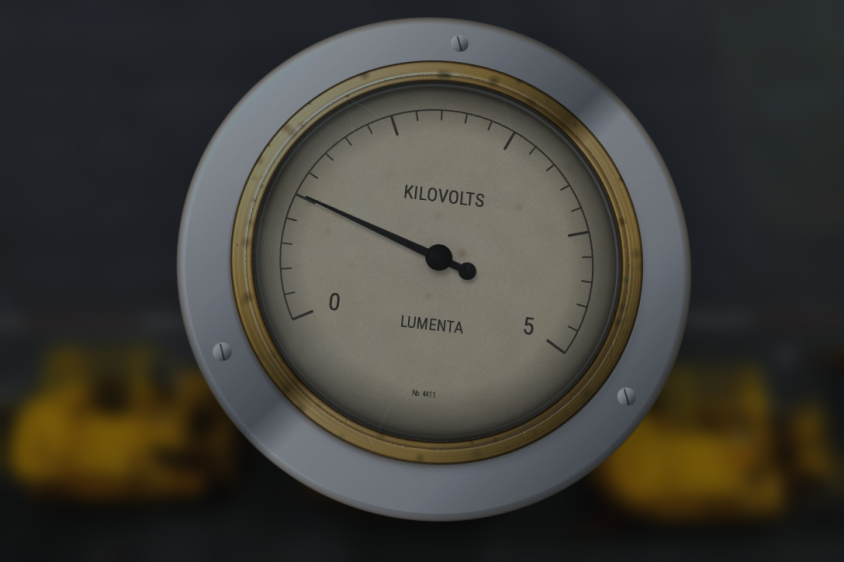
1 kV
